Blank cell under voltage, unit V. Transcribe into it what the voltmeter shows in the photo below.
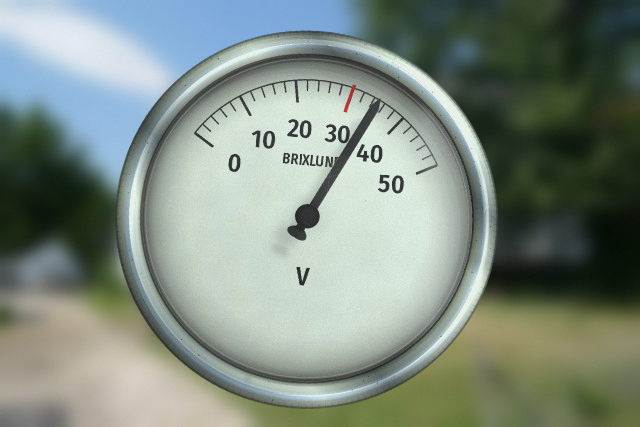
35 V
